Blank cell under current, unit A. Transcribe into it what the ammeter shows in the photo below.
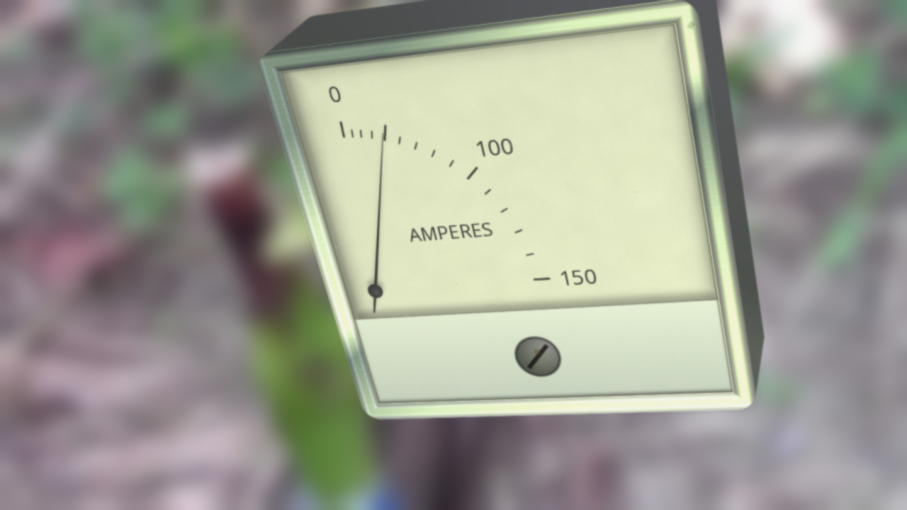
50 A
